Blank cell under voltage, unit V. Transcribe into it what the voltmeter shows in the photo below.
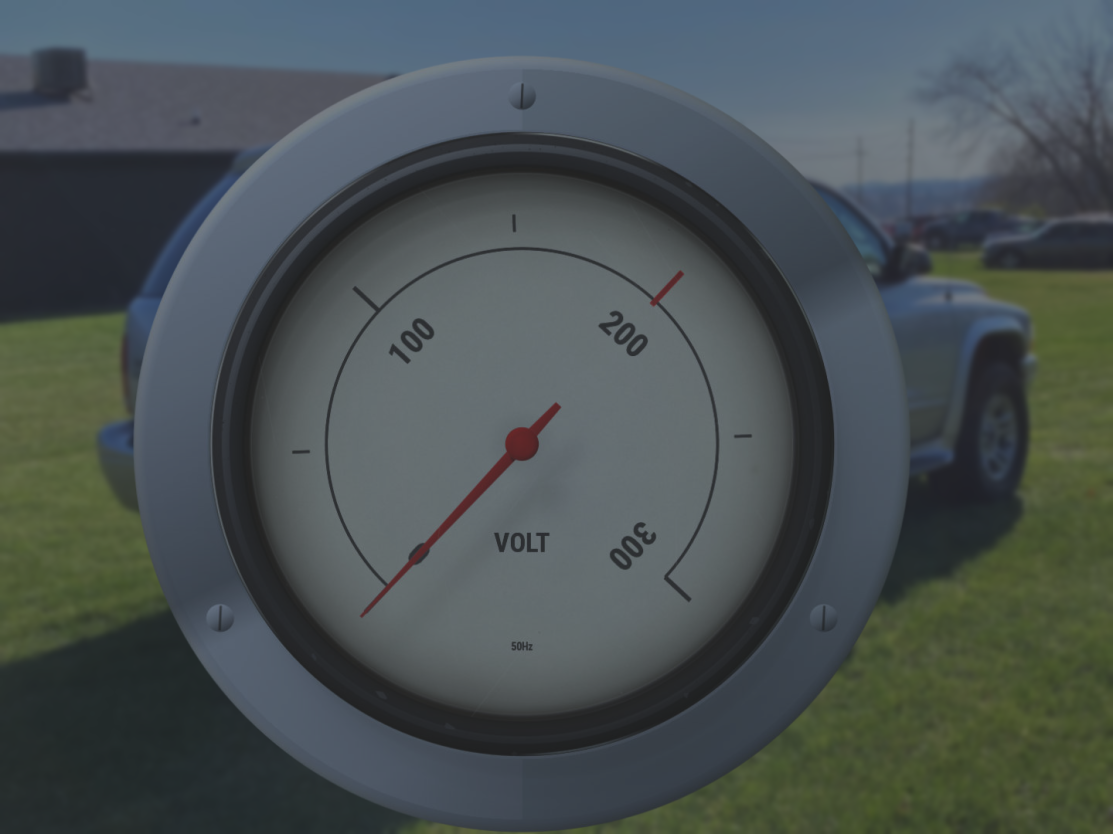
0 V
